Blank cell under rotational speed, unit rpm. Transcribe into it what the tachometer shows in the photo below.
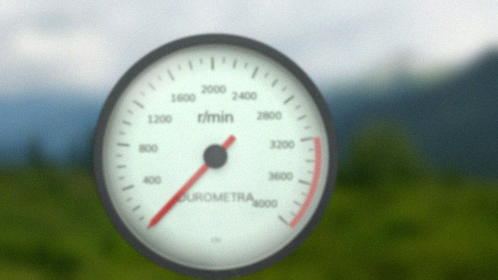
0 rpm
